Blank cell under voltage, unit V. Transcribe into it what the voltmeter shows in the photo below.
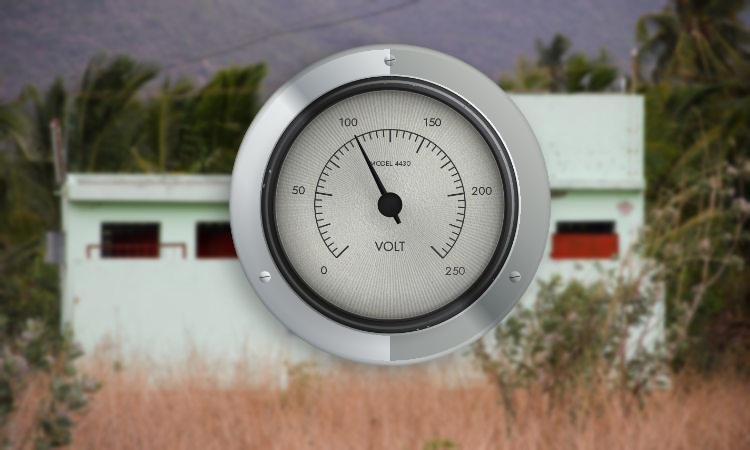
100 V
